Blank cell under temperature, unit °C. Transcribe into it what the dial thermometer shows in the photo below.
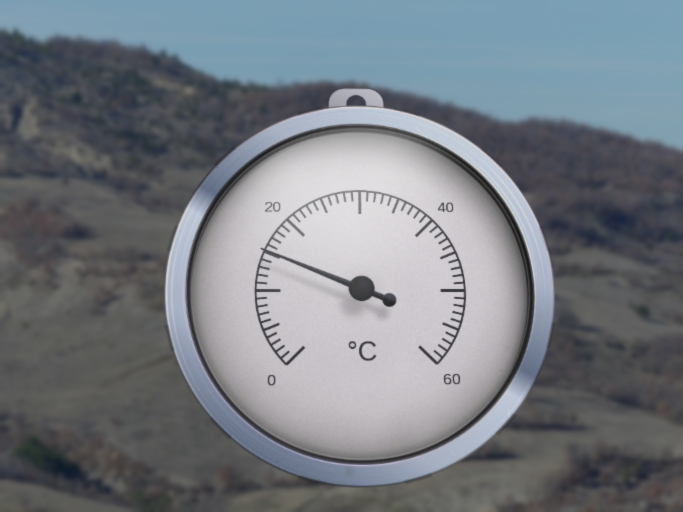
15 °C
